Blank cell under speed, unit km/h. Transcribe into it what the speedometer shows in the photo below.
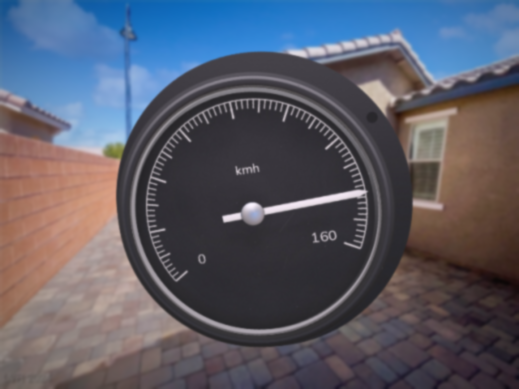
140 km/h
